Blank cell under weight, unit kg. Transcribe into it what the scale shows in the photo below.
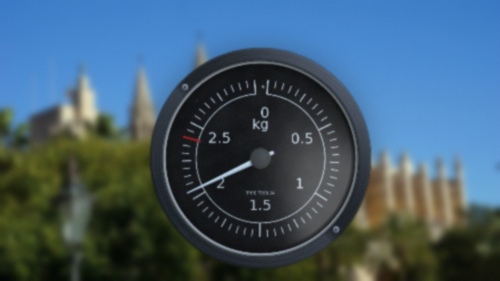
2.05 kg
